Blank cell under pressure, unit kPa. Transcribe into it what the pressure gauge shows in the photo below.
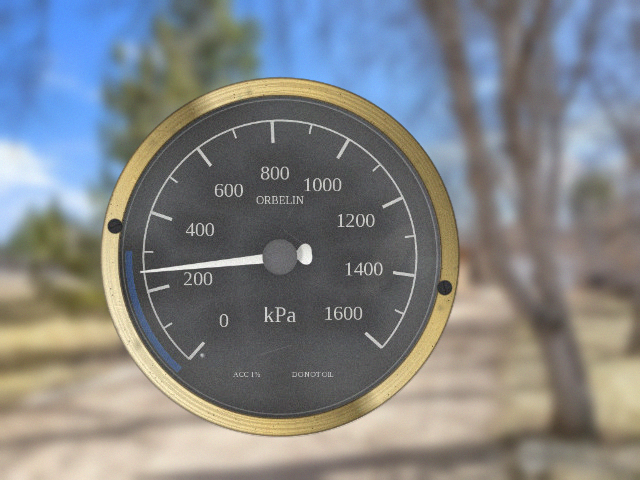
250 kPa
